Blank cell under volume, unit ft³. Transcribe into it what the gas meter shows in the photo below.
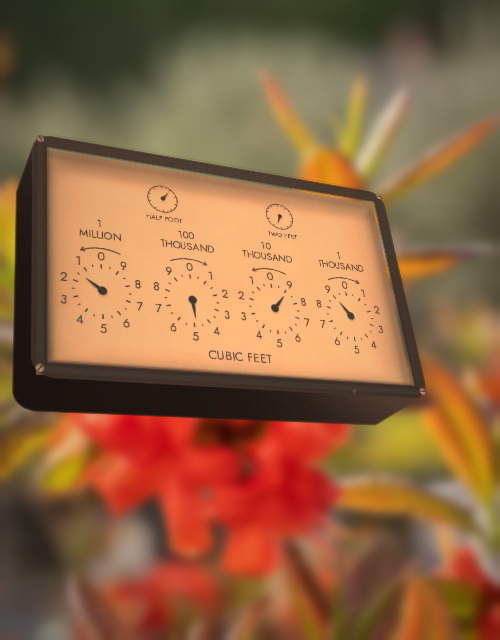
148900 ft³
